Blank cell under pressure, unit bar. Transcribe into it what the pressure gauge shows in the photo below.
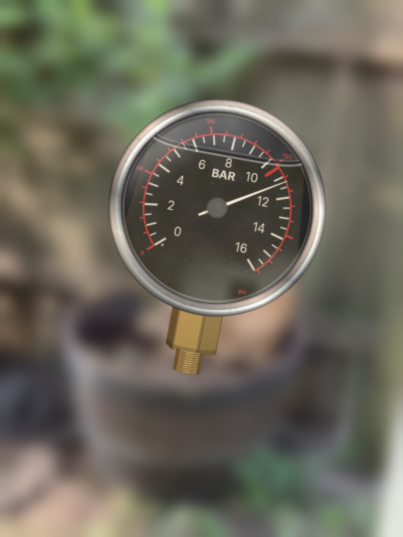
11.25 bar
